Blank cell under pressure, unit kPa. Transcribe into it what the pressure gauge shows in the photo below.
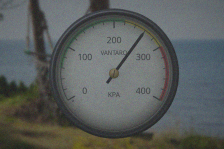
260 kPa
